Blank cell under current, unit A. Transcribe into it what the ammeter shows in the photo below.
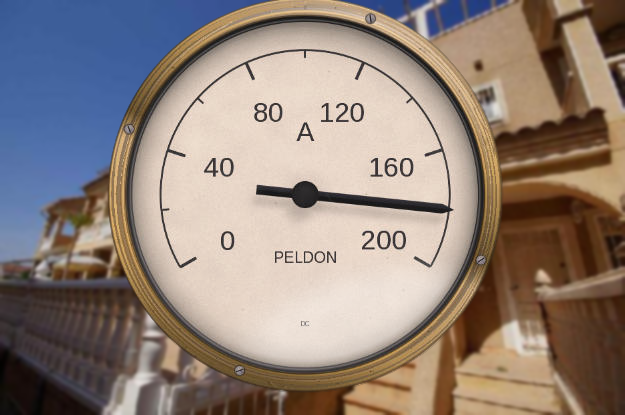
180 A
